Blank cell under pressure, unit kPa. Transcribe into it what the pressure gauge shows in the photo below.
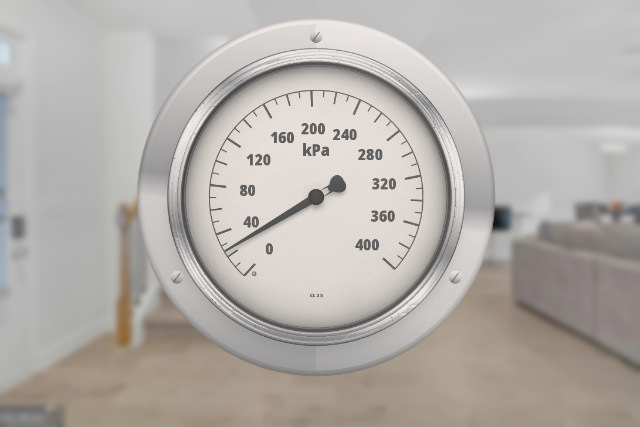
25 kPa
